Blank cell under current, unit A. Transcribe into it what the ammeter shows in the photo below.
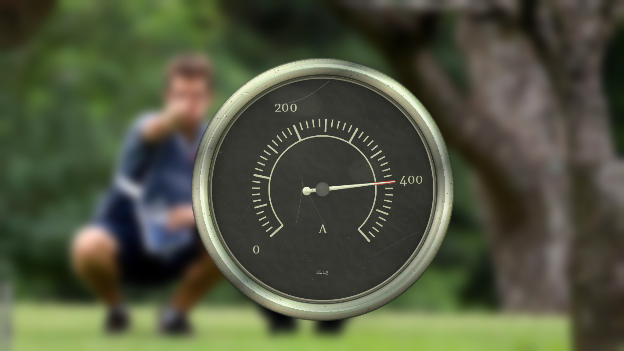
400 A
